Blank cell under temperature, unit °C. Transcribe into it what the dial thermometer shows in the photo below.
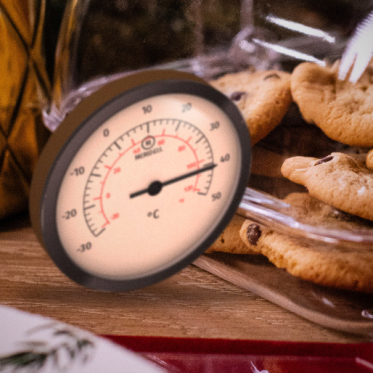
40 °C
